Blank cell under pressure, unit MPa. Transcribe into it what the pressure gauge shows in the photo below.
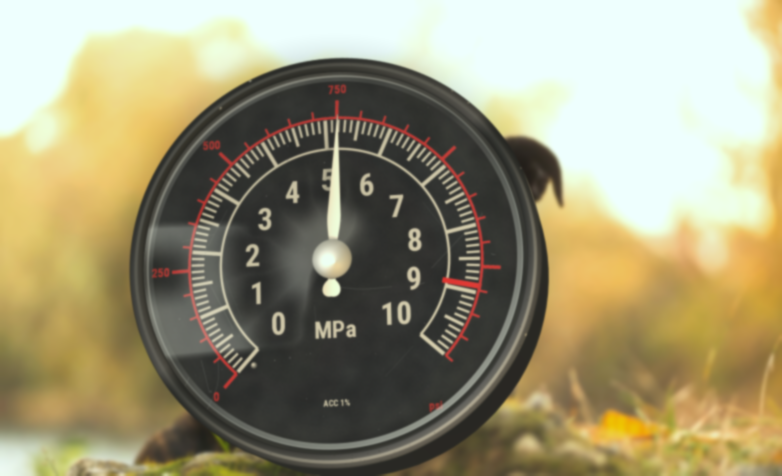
5.2 MPa
